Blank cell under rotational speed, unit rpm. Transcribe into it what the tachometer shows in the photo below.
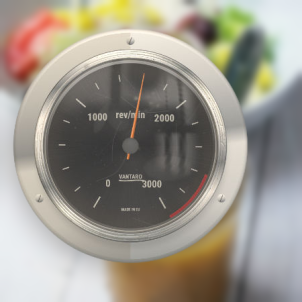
1600 rpm
